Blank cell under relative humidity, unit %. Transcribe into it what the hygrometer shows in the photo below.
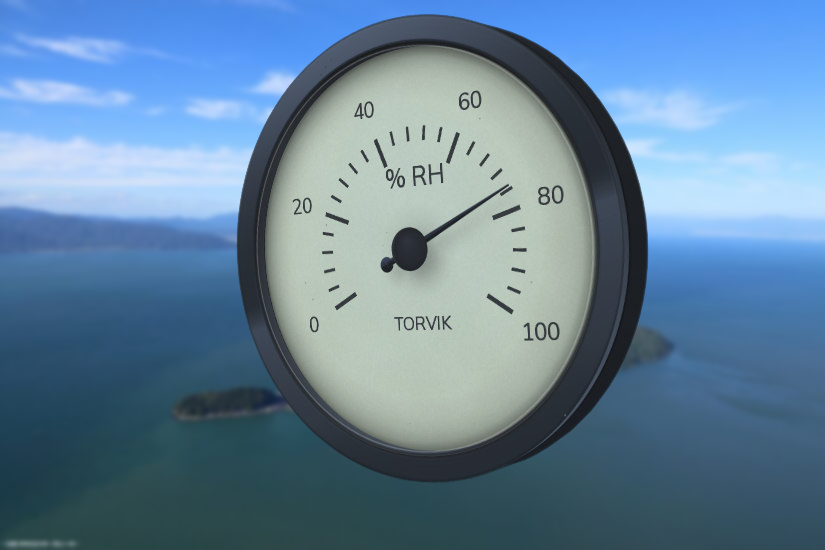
76 %
